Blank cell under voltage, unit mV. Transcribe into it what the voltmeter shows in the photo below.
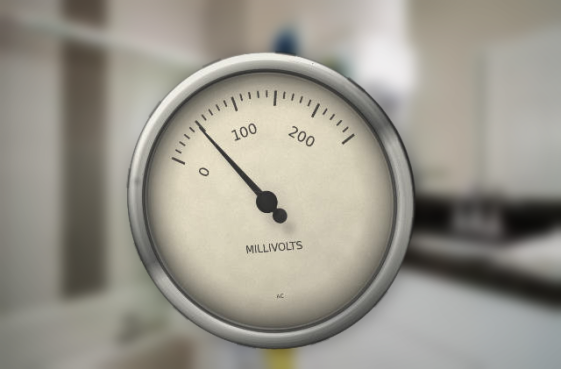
50 mV
